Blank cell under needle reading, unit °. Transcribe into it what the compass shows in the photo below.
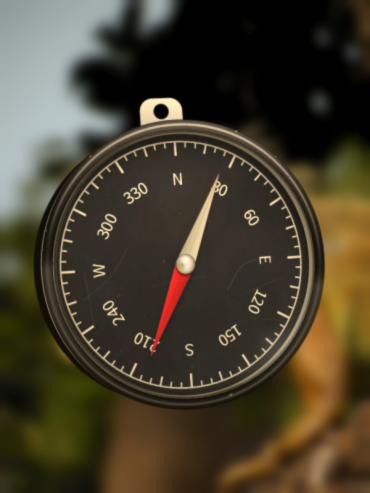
205 °
